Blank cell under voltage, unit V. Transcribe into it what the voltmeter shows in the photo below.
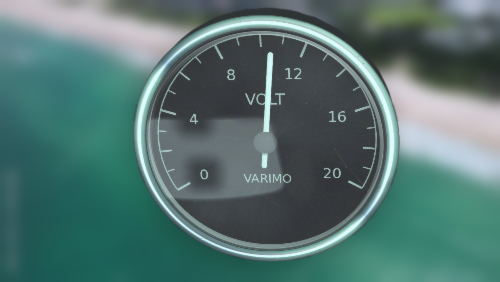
10.5 V
